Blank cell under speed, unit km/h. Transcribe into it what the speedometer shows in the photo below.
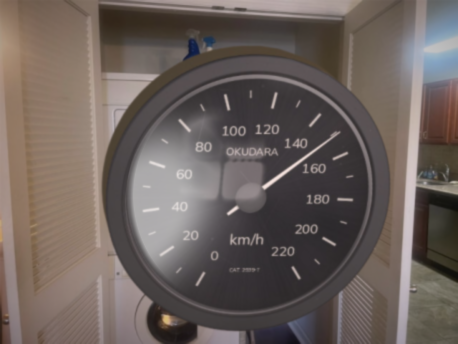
150 km/h
